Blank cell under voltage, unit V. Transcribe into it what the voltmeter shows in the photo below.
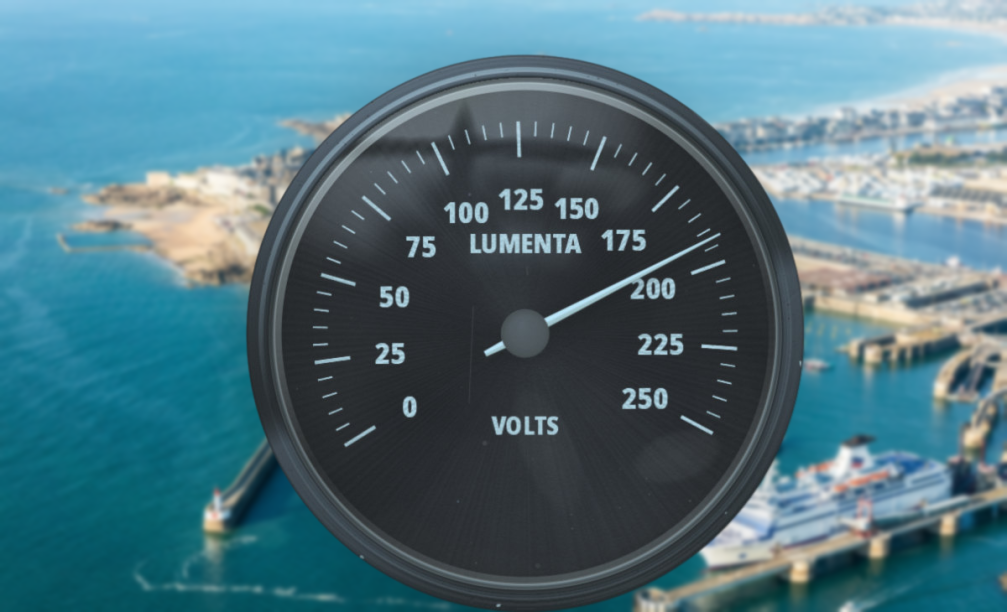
192.5 V
